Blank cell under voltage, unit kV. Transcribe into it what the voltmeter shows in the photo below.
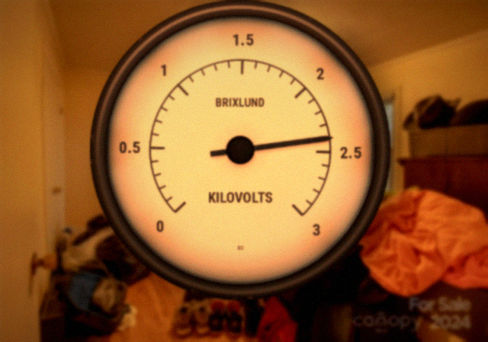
2.4 kV
